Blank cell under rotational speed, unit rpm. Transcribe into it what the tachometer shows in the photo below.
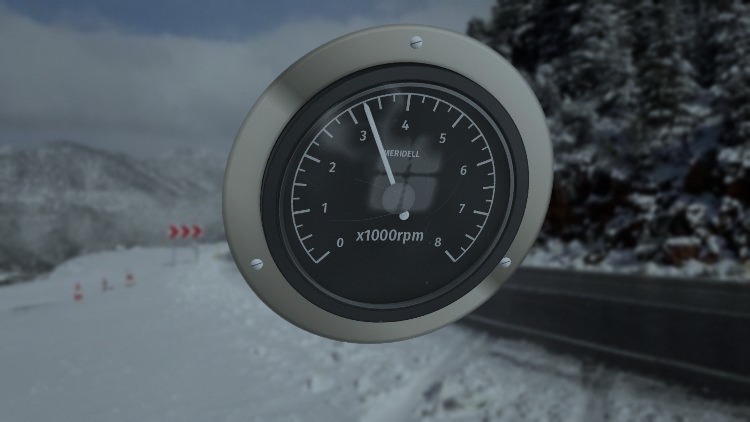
3250 rpm
